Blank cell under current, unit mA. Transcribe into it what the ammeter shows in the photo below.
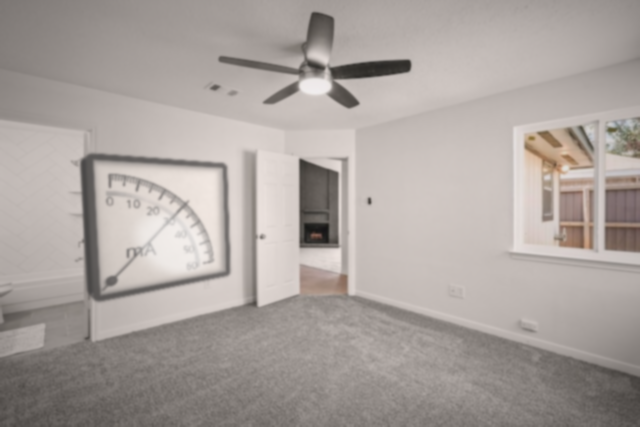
30 mA
